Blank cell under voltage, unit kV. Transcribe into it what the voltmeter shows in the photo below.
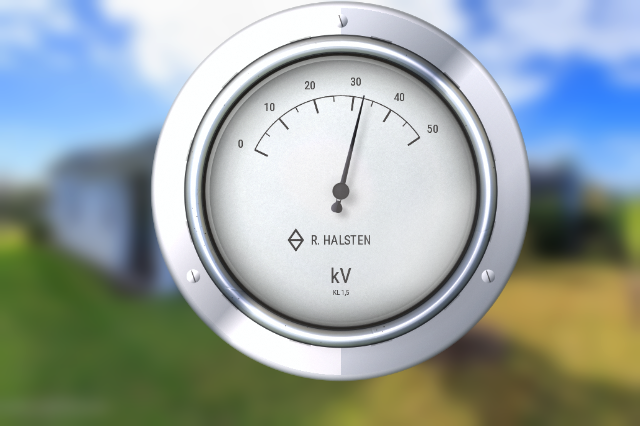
32.5 kV
